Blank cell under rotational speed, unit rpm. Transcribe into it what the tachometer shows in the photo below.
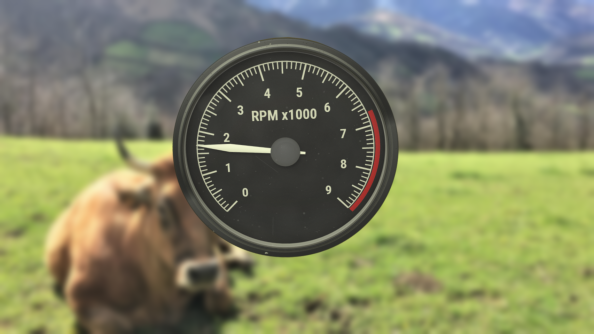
1700 rpm
